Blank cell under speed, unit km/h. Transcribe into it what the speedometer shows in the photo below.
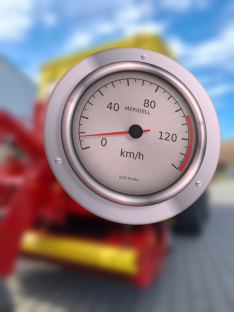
7.5 km/h
